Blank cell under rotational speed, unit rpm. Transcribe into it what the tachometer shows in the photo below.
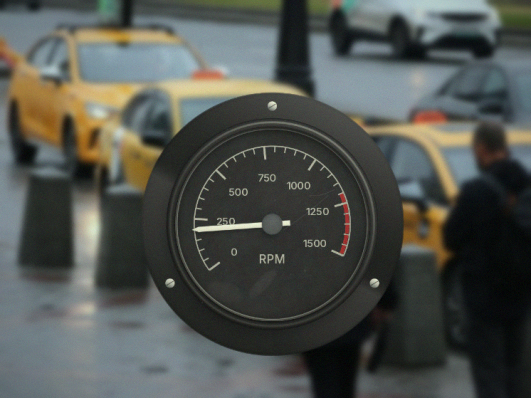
200 rpm
